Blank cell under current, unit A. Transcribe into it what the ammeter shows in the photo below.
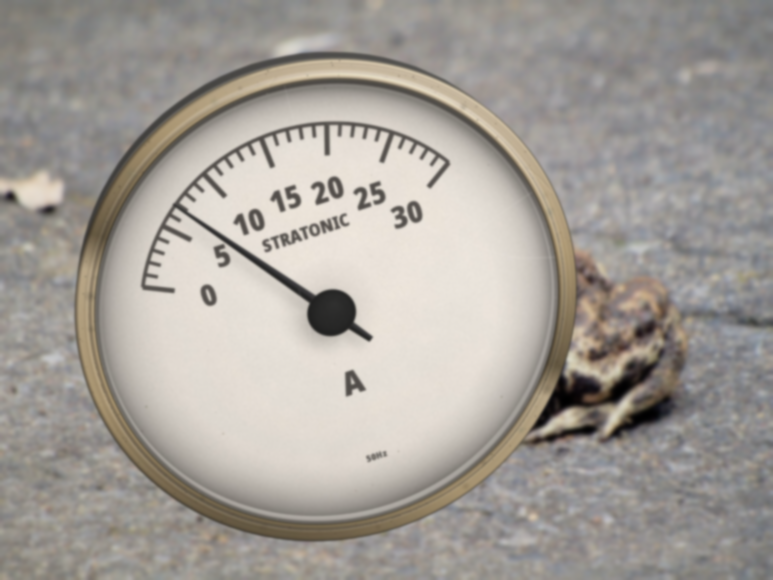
7 A
